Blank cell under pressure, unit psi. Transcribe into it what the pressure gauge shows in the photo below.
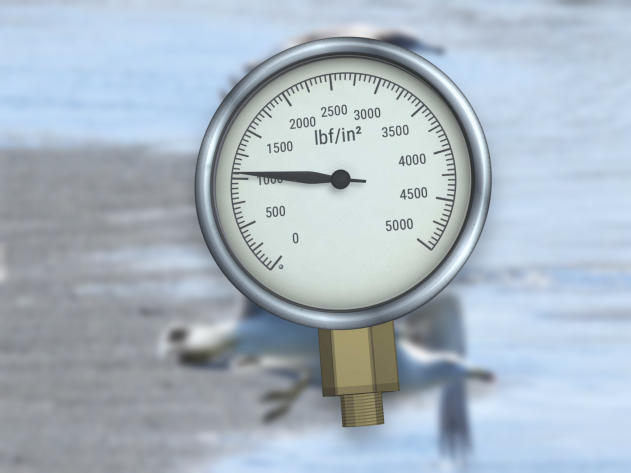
1050 psi
